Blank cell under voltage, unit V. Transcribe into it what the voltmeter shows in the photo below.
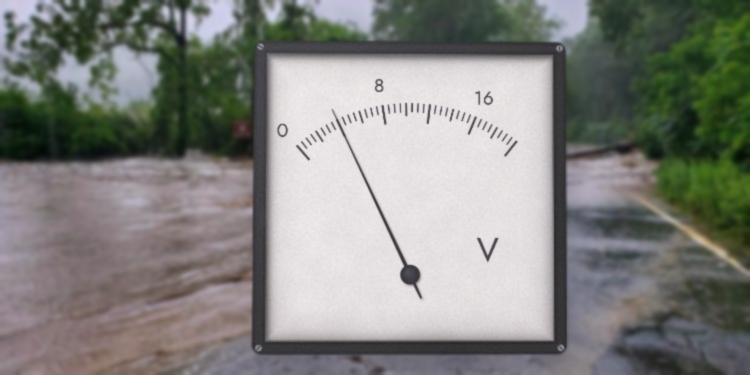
4 V
